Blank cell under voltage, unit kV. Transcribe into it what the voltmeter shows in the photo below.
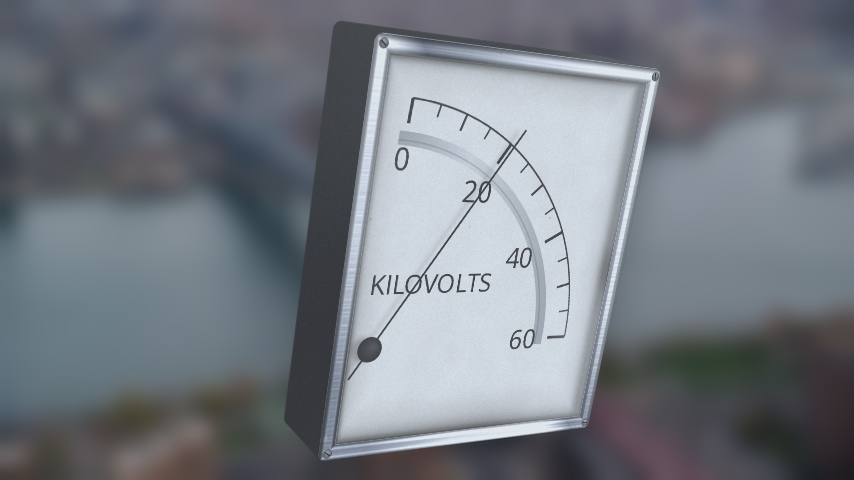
20 kV
